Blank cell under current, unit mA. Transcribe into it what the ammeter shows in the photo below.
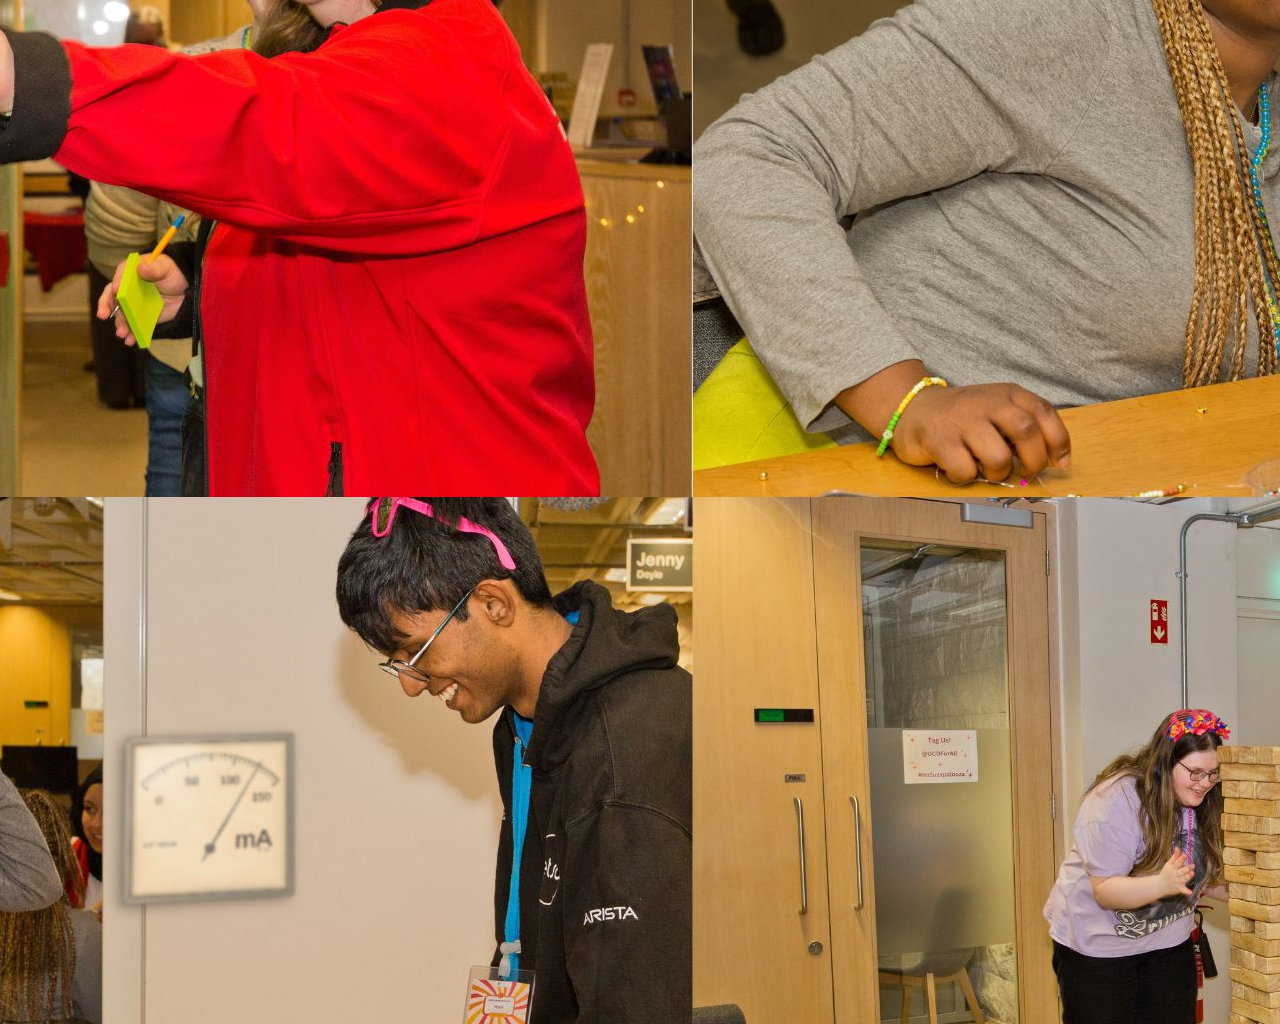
125 mA
